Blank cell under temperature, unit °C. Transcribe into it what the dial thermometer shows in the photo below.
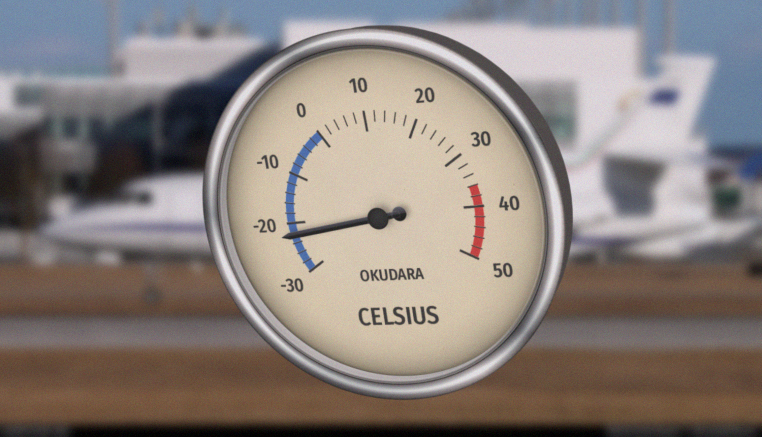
-22 °C
